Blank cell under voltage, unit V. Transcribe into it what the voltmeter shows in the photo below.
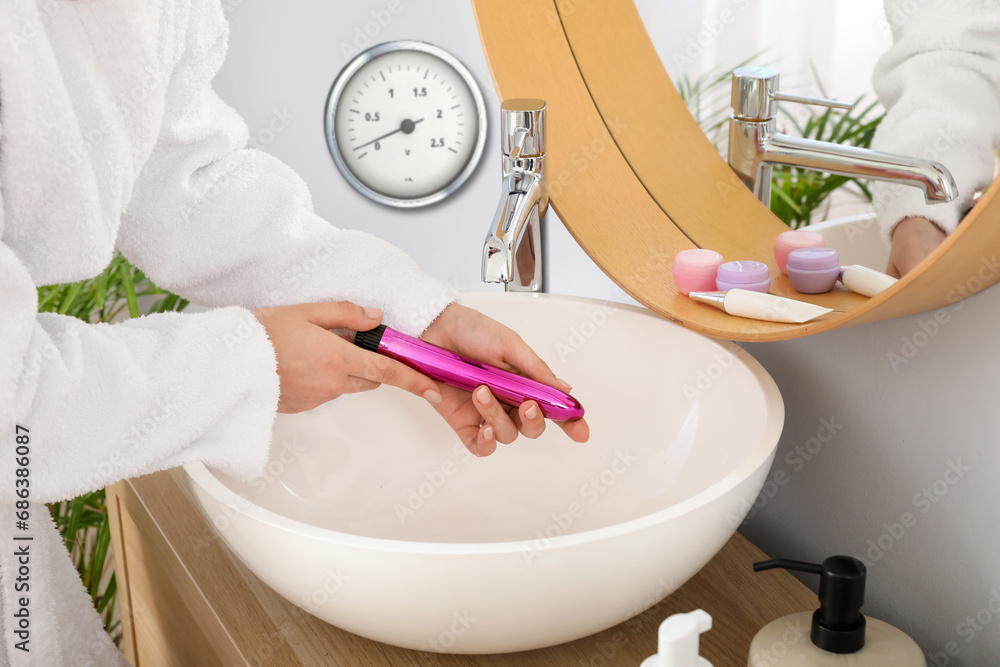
0.1 V
